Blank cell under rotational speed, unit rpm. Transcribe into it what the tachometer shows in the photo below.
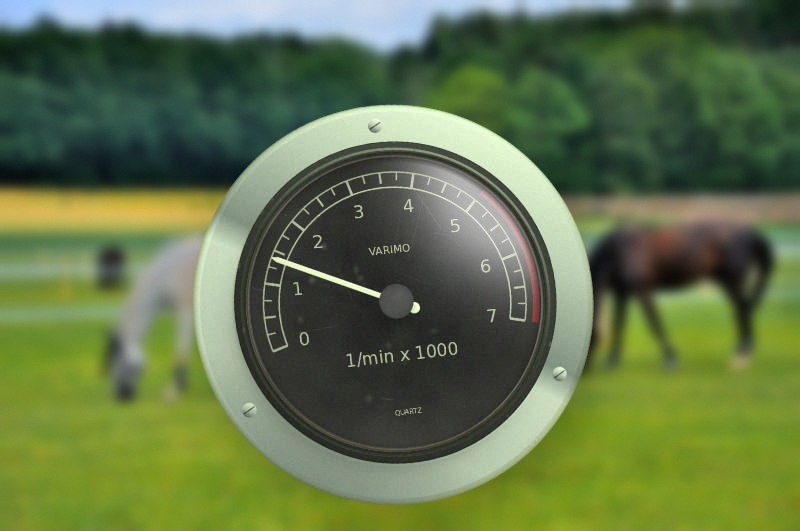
1375 rpm
